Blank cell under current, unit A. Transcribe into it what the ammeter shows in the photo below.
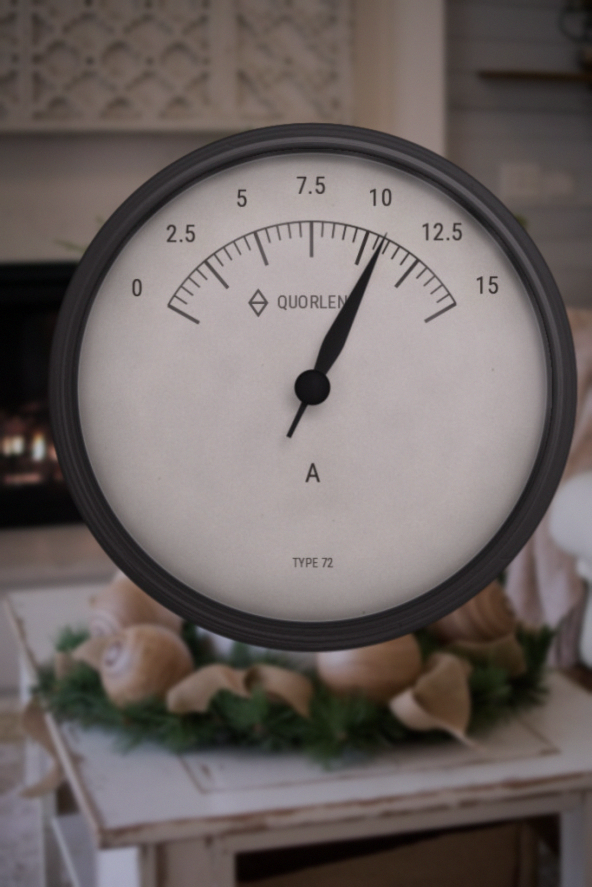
10.75 A
